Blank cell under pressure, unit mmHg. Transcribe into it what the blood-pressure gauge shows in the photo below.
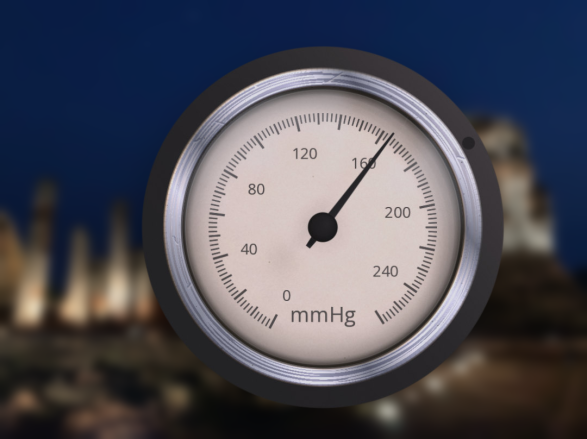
164 mmHg
